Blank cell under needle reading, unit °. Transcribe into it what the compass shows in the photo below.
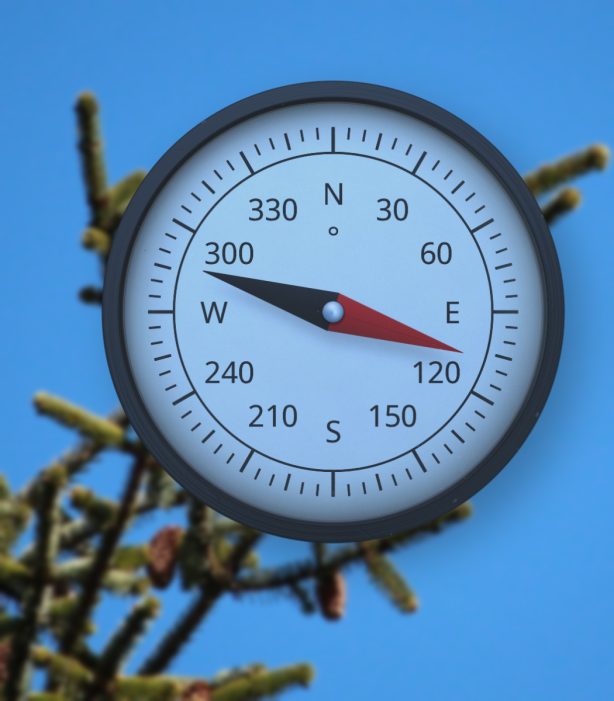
107.5 °
